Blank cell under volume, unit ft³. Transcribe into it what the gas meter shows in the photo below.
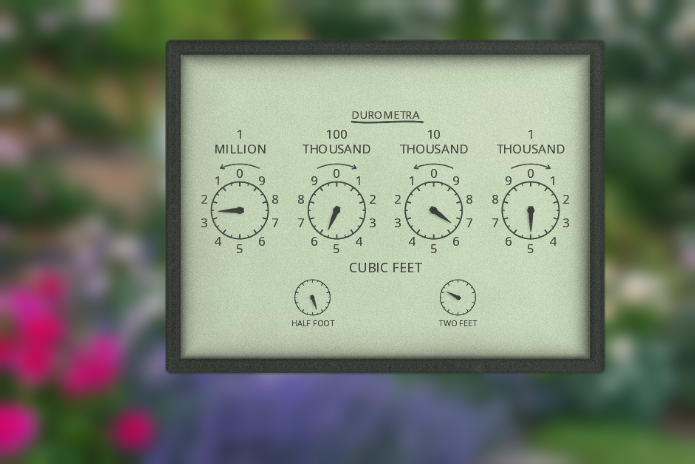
256500 ft³
